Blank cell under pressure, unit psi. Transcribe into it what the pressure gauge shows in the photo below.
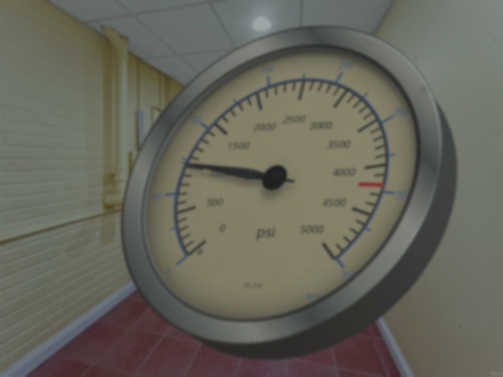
1000 psi
